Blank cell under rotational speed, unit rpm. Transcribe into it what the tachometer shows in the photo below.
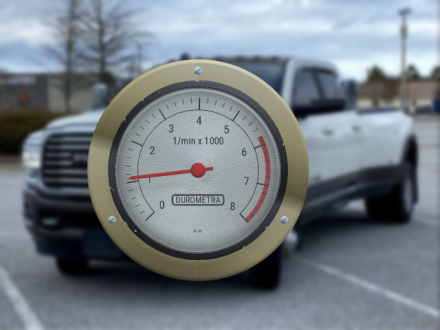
1100 rpm
